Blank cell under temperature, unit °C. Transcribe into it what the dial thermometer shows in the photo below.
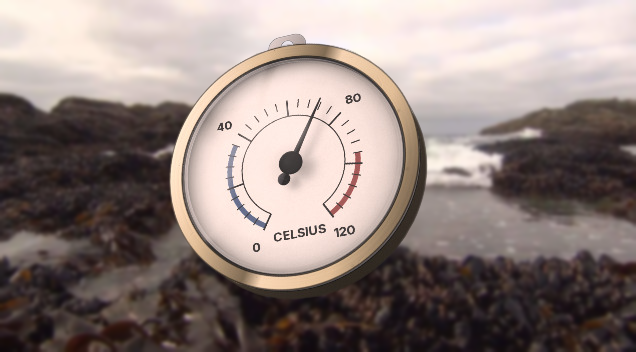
72 °C
